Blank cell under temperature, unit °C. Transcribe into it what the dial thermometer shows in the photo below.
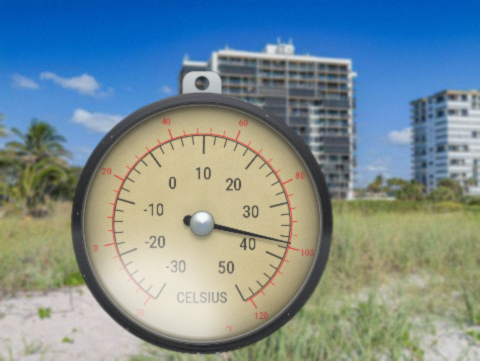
37 °C
